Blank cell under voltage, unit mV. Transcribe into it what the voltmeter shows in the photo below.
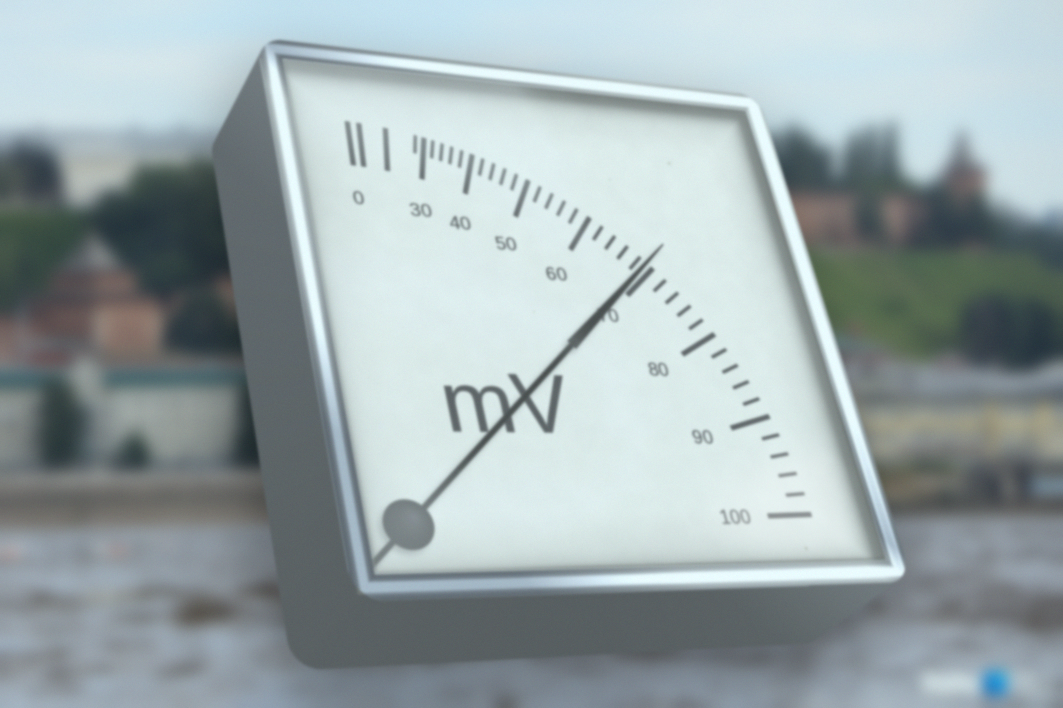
69 mV
